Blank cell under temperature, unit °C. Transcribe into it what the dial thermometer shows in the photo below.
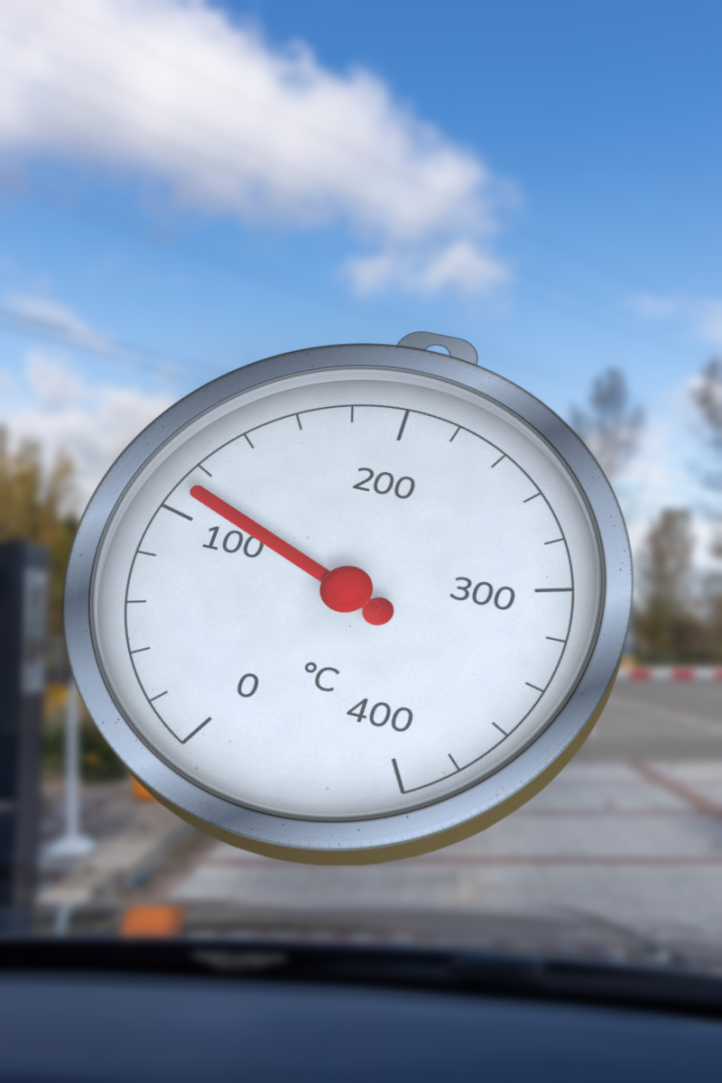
110 °C
